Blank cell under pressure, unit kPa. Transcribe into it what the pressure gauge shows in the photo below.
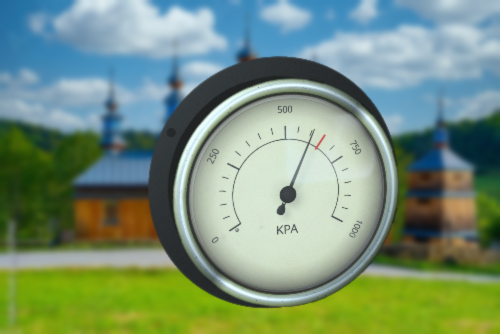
600 kPa
